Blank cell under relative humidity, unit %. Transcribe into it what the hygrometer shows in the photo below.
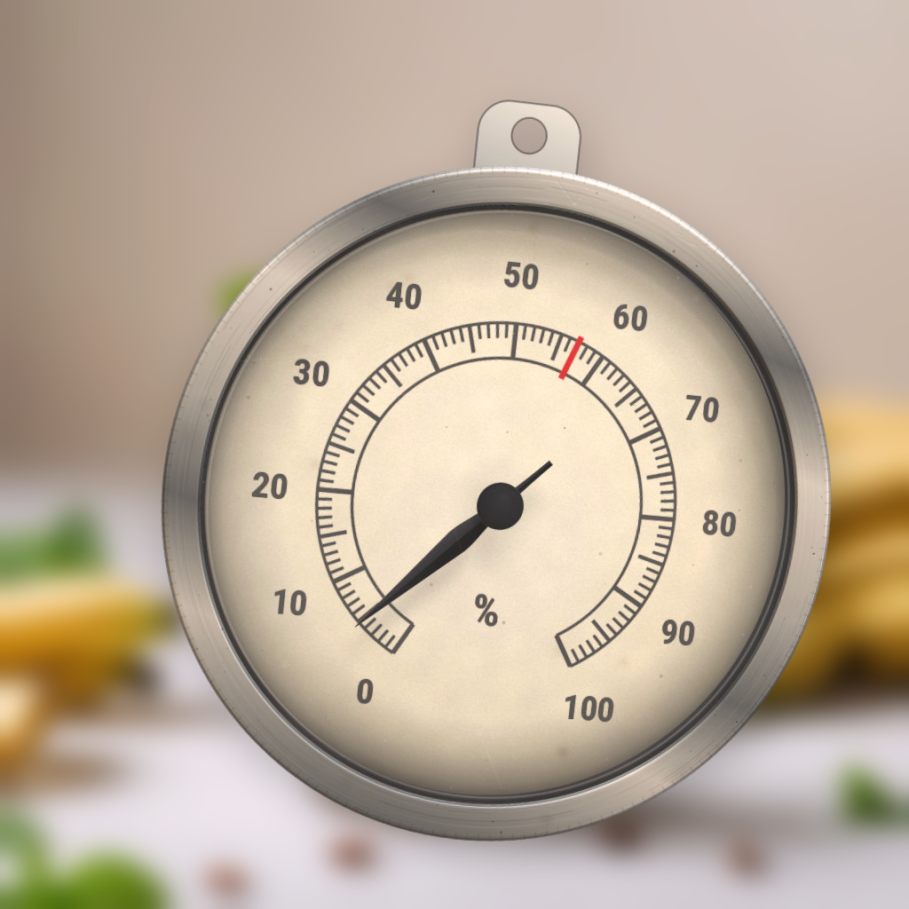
5 %
